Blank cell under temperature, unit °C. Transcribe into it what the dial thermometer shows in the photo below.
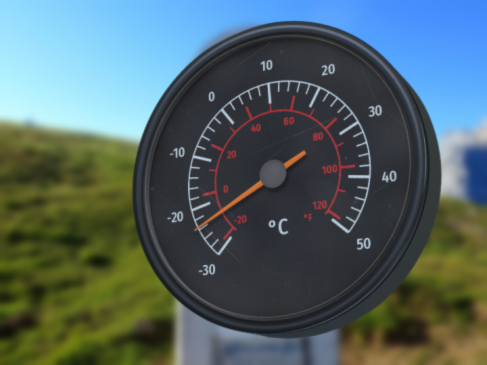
-24 °C
